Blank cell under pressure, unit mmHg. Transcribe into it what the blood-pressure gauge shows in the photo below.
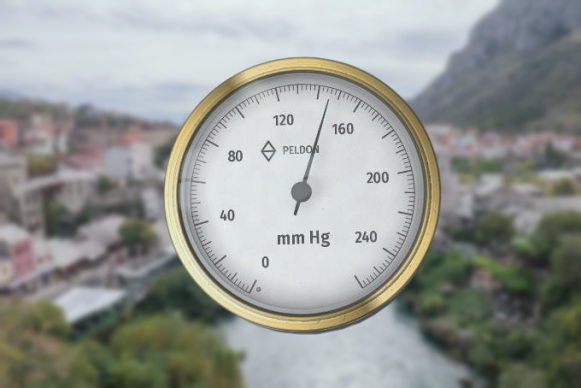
146 mmHg
